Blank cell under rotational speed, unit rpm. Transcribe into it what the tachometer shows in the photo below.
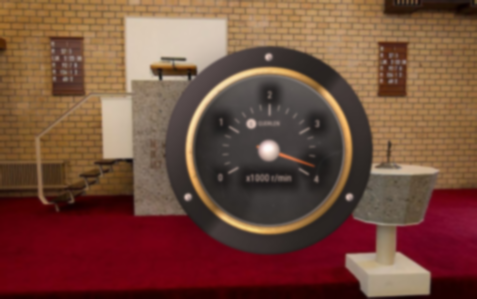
3800 rpm
